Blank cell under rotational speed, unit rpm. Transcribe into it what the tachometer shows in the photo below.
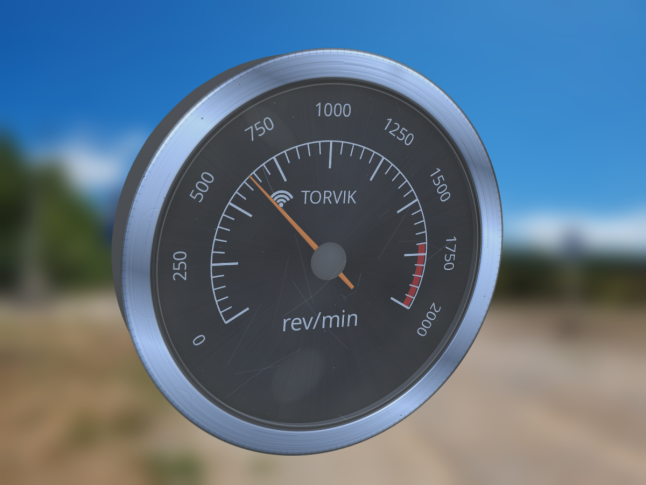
625 rpm
